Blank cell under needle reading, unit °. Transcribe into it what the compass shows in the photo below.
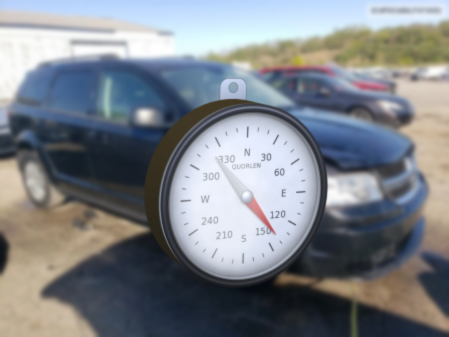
140 °
